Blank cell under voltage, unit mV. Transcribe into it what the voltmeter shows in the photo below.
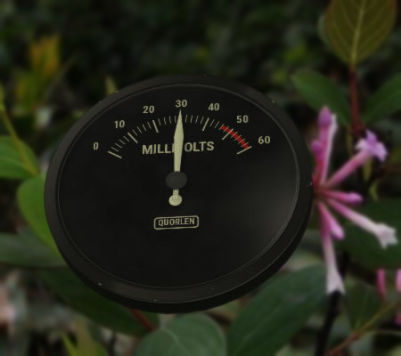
30 mV
